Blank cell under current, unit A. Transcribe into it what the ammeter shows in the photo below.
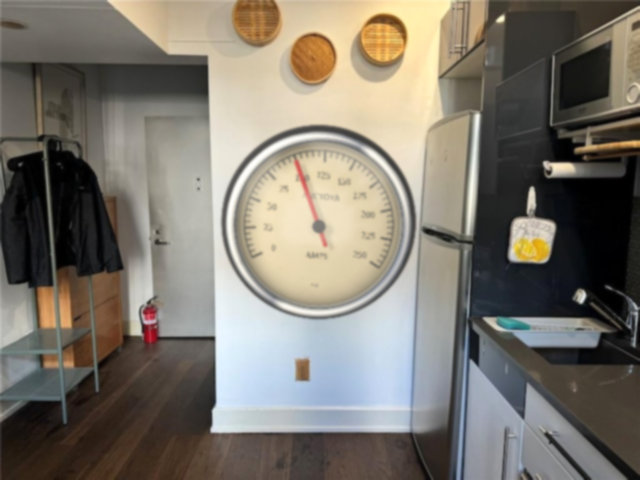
100 A
